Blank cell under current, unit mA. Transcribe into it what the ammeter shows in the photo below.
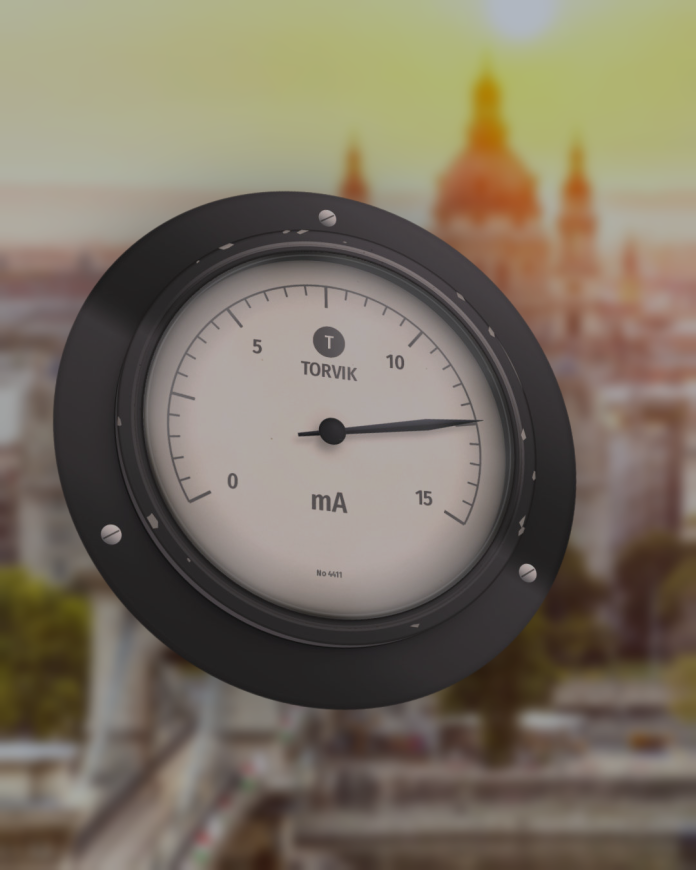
12.5 mA
